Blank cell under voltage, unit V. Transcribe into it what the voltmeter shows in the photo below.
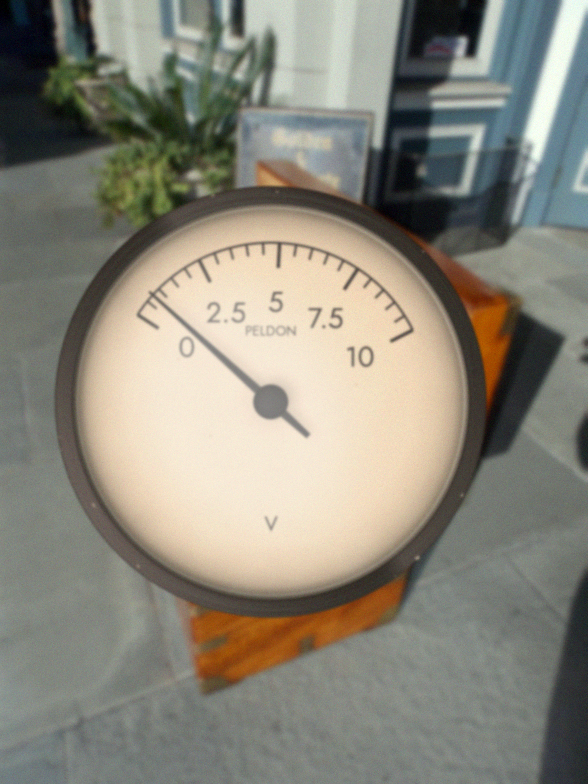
0.75 V
